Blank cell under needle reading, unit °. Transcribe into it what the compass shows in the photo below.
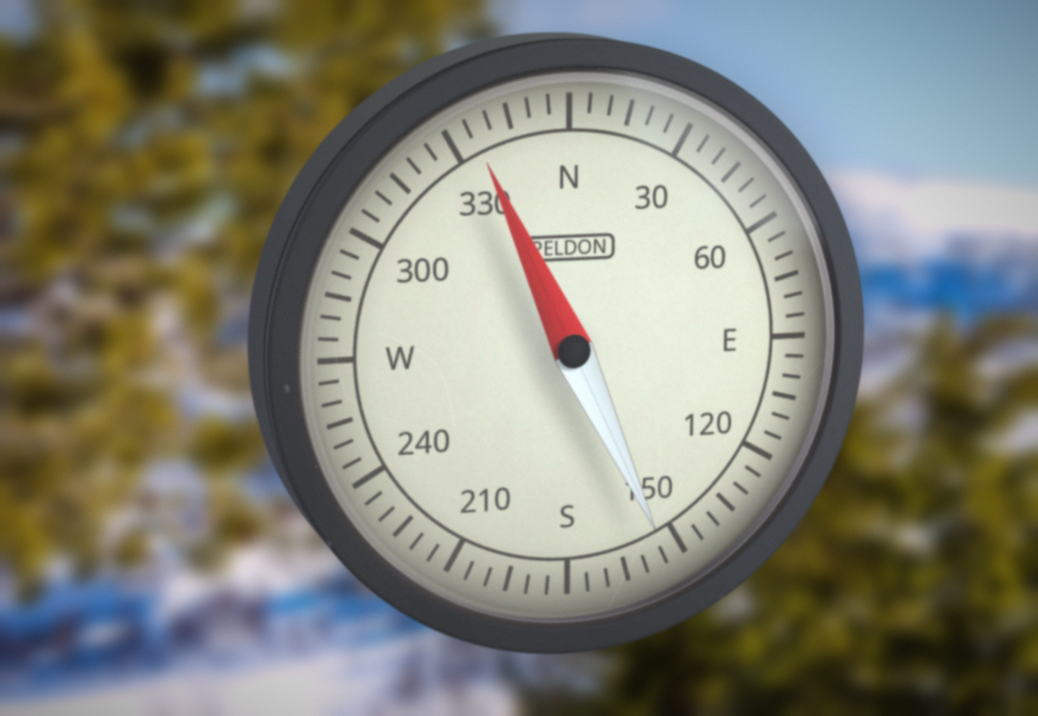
335 °
